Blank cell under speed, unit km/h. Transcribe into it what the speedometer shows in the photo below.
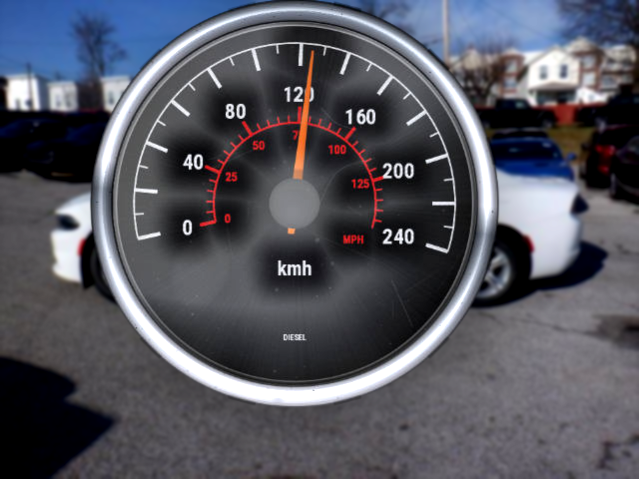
125 km/h
